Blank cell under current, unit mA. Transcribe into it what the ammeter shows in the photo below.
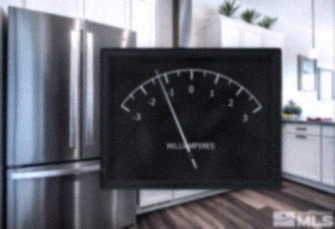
-1.25 mA
